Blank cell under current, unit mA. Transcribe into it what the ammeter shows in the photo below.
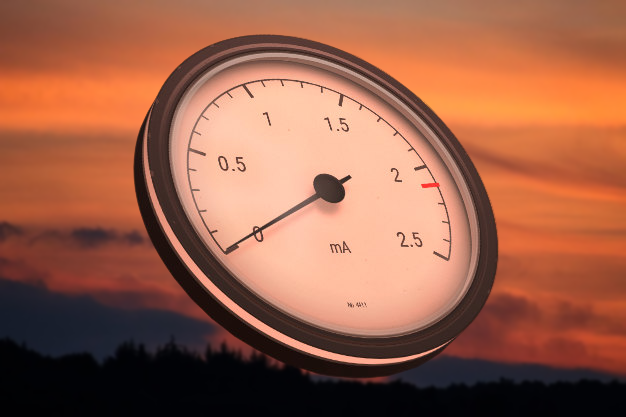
0 mA
